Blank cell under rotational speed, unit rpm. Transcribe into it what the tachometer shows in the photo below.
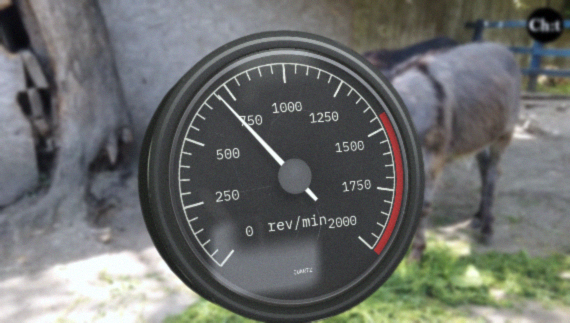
700 rpm
